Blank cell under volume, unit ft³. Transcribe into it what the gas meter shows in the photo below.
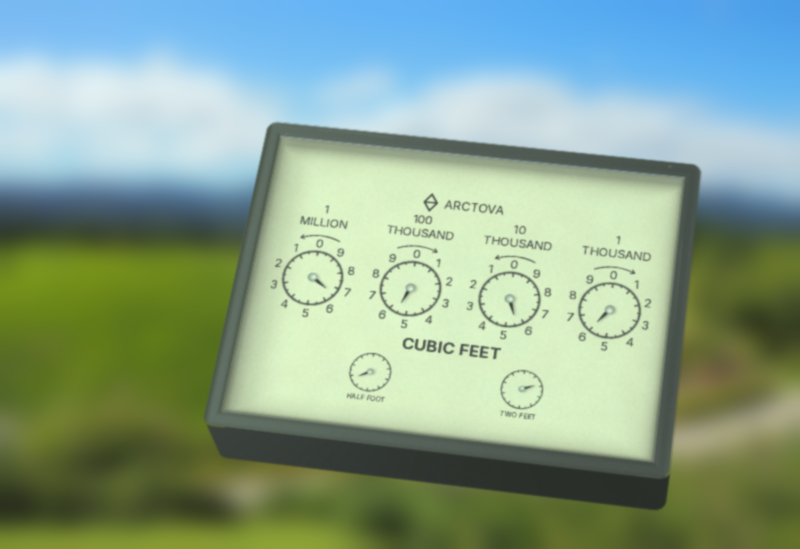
655600 ft³
